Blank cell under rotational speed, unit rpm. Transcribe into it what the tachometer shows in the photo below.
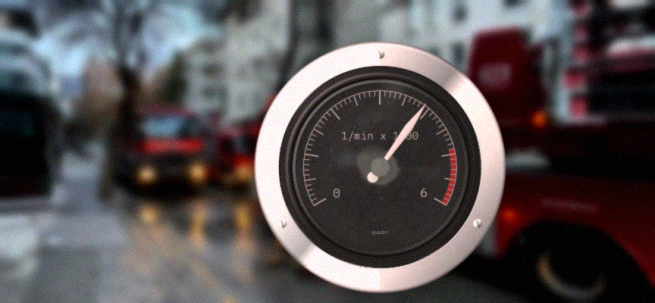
3900 rpm
